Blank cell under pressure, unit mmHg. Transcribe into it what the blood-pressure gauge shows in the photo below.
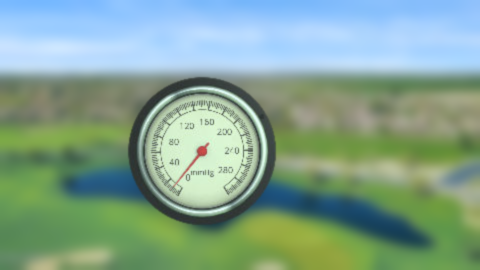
10 mmHg
